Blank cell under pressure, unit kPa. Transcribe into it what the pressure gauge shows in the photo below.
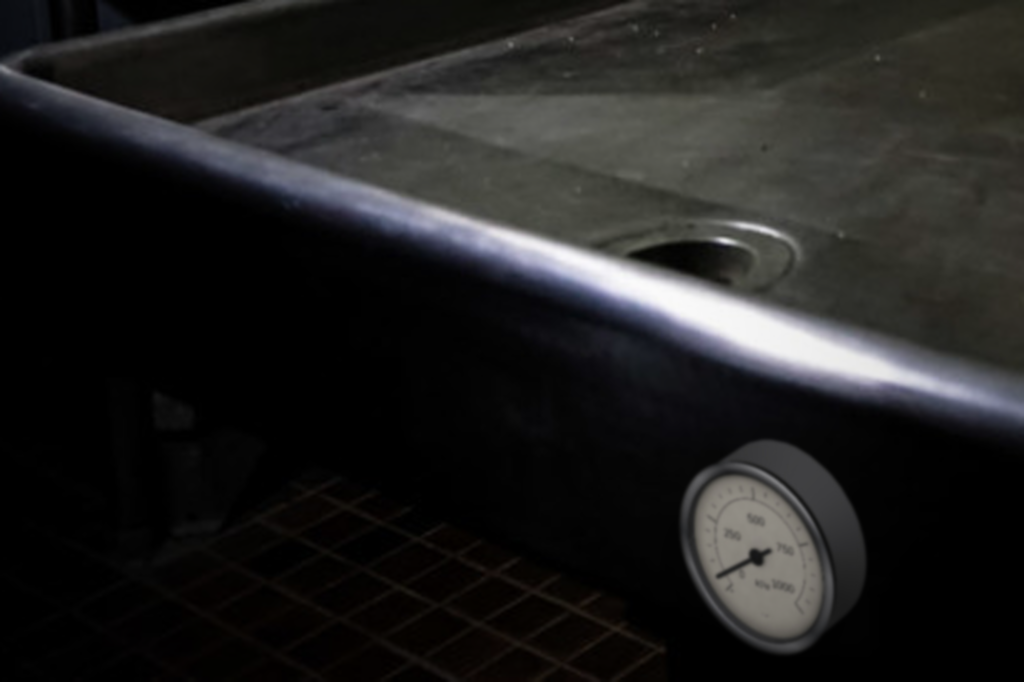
50 kPa
